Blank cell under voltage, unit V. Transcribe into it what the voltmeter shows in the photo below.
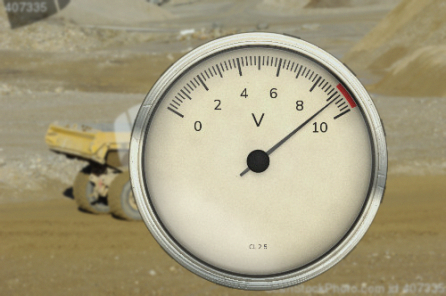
9.2 V
